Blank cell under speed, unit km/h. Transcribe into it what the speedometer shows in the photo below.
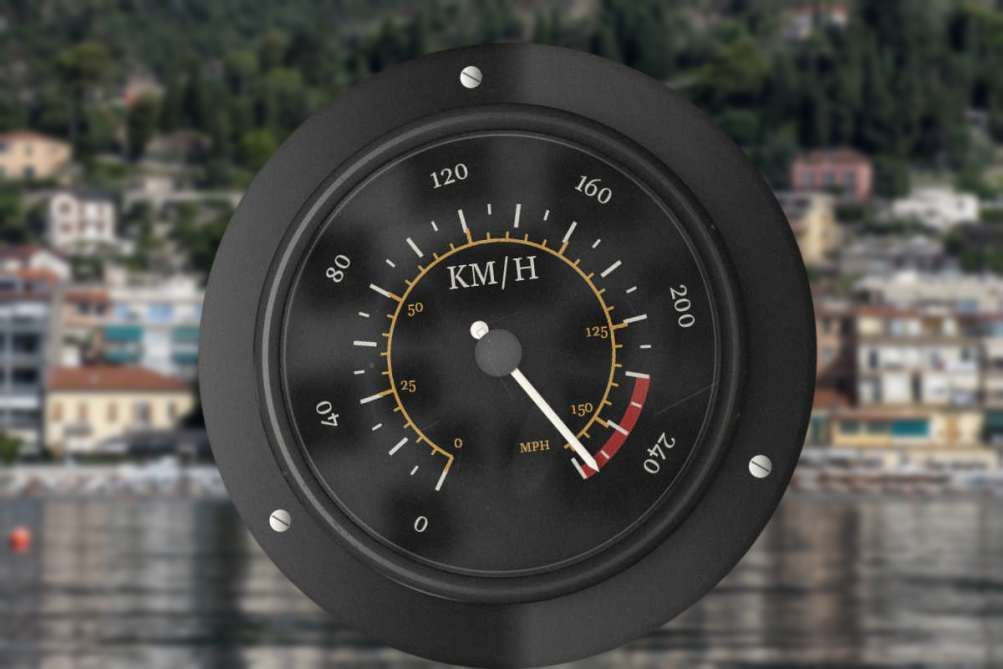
255 km/h
